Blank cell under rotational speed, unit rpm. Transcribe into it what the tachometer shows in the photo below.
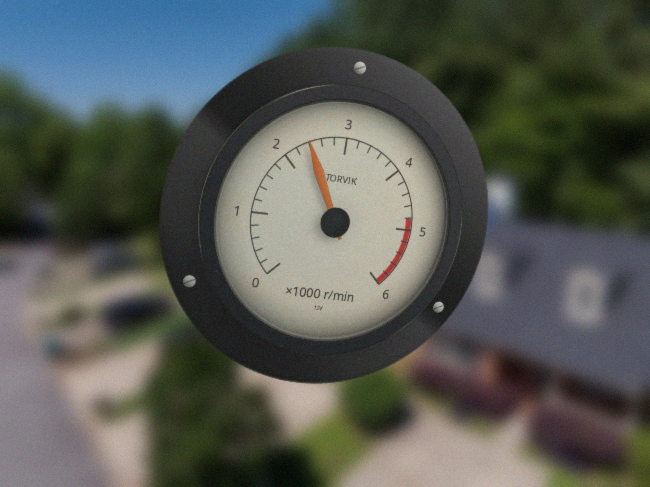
2400 rpm
